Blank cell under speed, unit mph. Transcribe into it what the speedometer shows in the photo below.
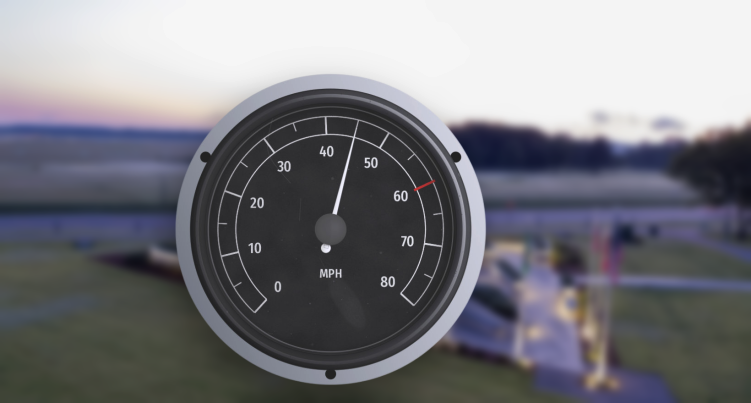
45 mph
